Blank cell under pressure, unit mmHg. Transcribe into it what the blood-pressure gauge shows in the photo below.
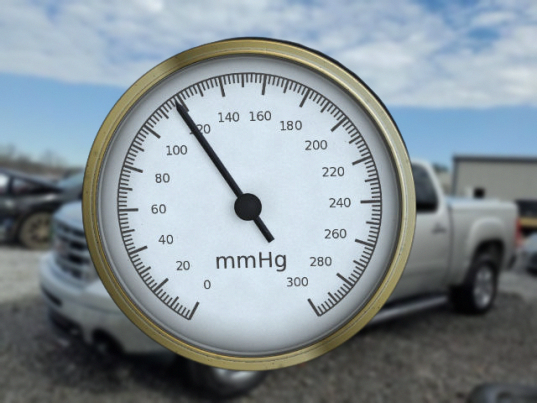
118 mmHg
